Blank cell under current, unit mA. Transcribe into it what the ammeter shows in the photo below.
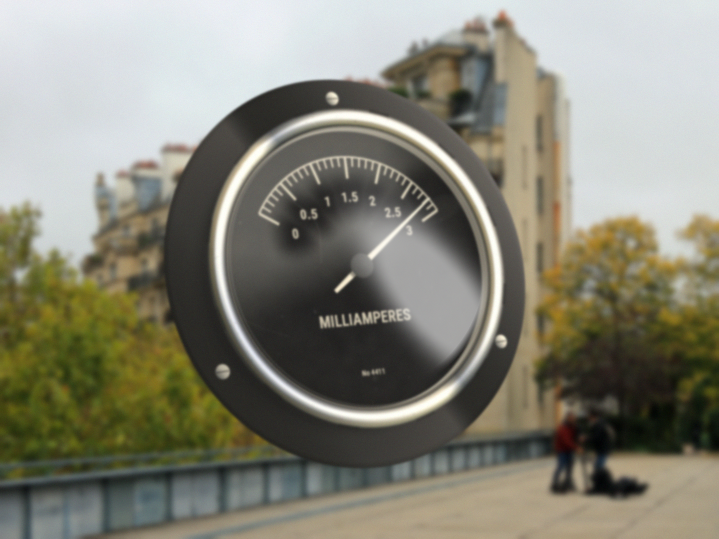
2.8 mA
